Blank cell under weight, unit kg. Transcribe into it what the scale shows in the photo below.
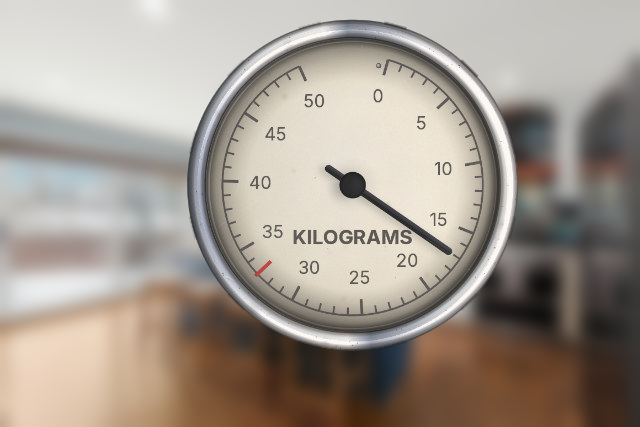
17 kg
